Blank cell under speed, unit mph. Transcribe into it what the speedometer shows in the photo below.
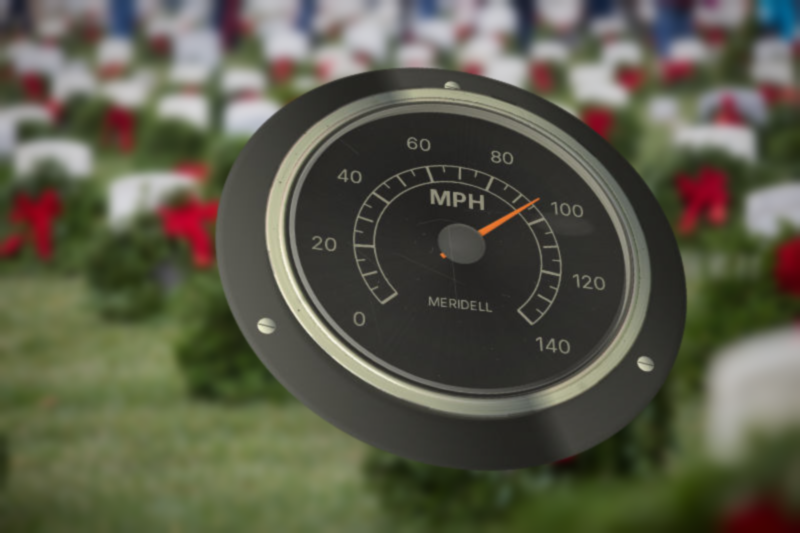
95 mph
